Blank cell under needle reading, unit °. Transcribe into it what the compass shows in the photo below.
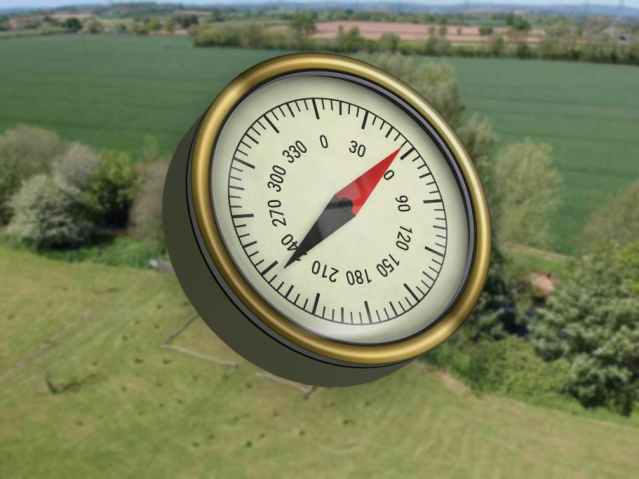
55 °
